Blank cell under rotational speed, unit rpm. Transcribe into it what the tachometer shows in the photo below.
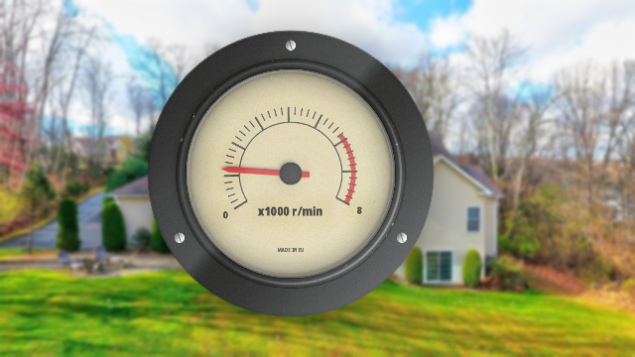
1200 rpm
